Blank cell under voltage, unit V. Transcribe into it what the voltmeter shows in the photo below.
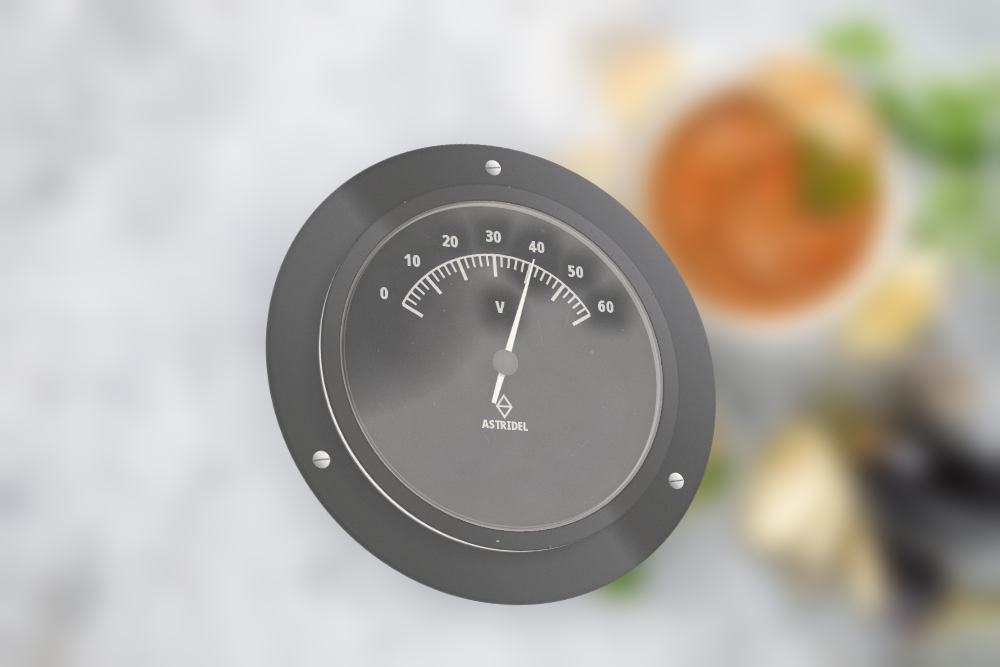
40 V
